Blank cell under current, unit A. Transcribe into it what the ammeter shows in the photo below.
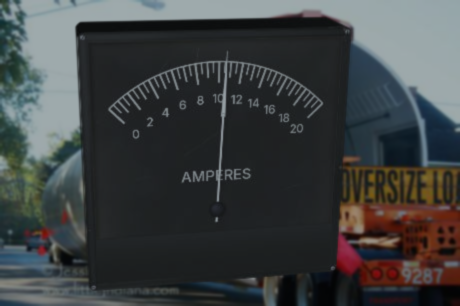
10.5 A
